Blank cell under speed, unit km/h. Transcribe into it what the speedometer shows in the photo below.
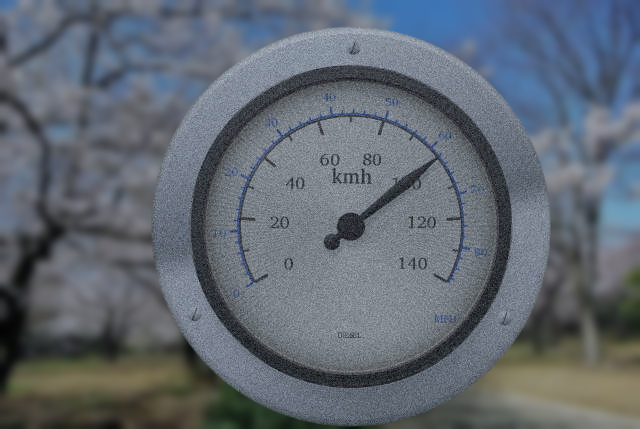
100 km/h
